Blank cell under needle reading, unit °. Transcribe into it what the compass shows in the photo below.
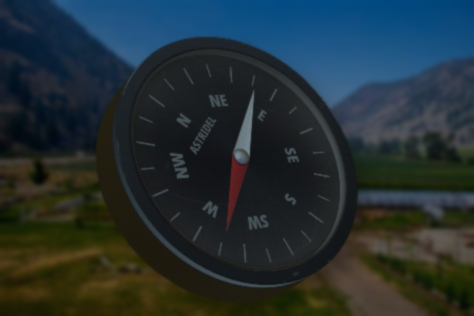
255 °
